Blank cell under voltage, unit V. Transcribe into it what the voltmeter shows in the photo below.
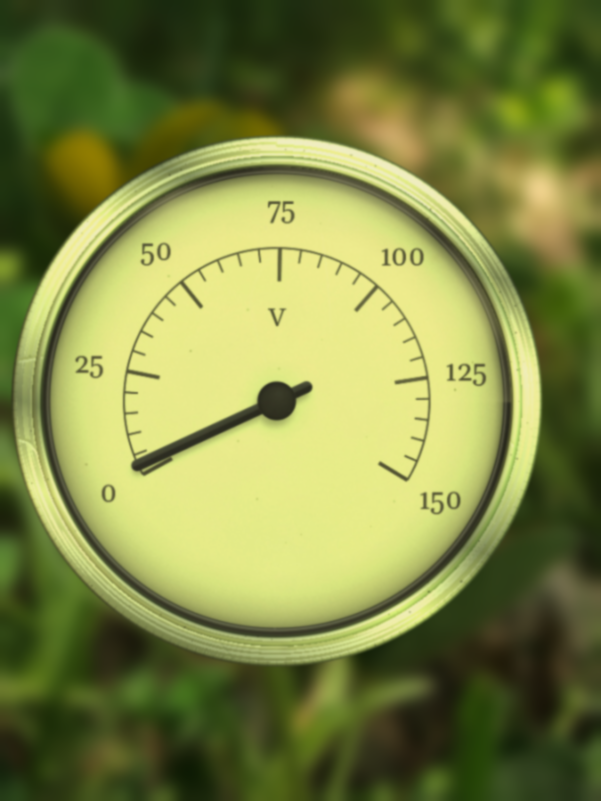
2.5 V
